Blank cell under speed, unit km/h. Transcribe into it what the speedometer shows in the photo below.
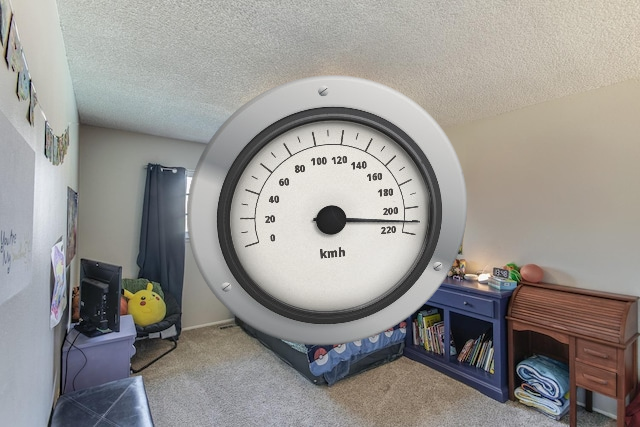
210 km/h
